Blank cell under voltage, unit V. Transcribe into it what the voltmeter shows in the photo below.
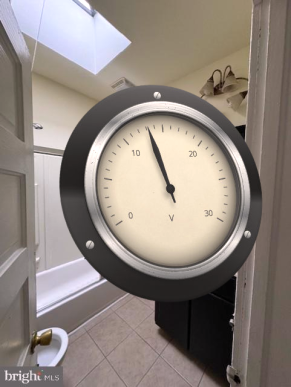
13 V
